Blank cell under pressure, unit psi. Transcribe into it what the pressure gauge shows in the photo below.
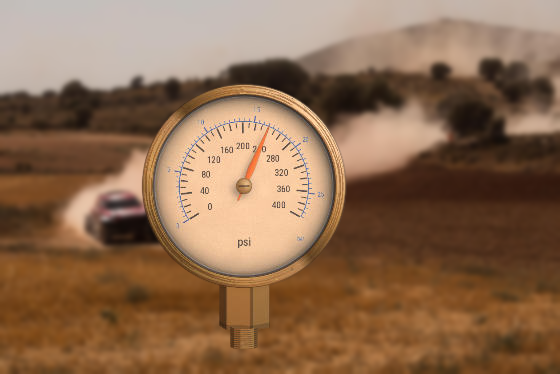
240 psi
